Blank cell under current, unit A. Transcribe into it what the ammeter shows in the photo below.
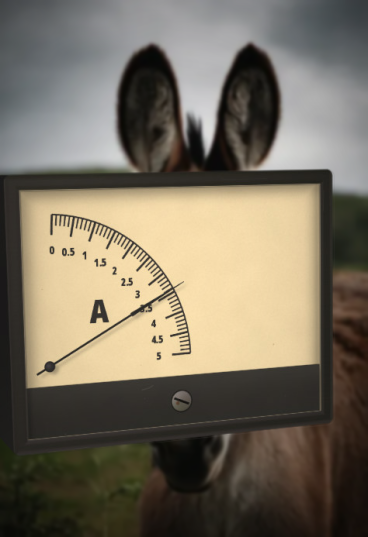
3.4 A
